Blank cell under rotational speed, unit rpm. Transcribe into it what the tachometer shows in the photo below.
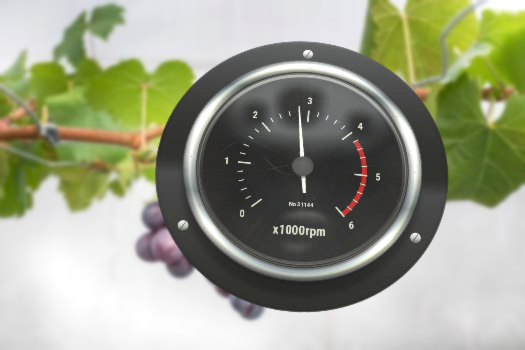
2800 rpm
